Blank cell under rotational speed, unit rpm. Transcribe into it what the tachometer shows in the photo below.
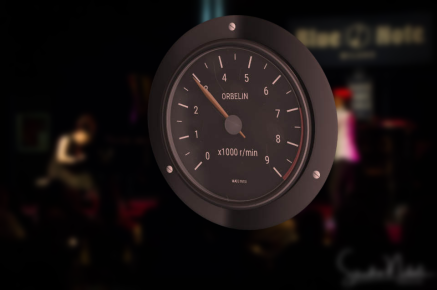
3000 rpm
